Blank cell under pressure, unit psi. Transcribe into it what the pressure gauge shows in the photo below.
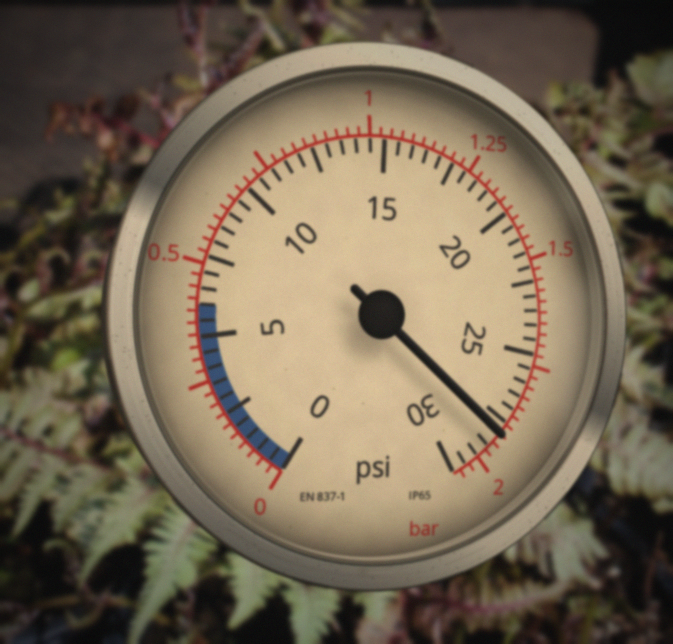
28 psi
